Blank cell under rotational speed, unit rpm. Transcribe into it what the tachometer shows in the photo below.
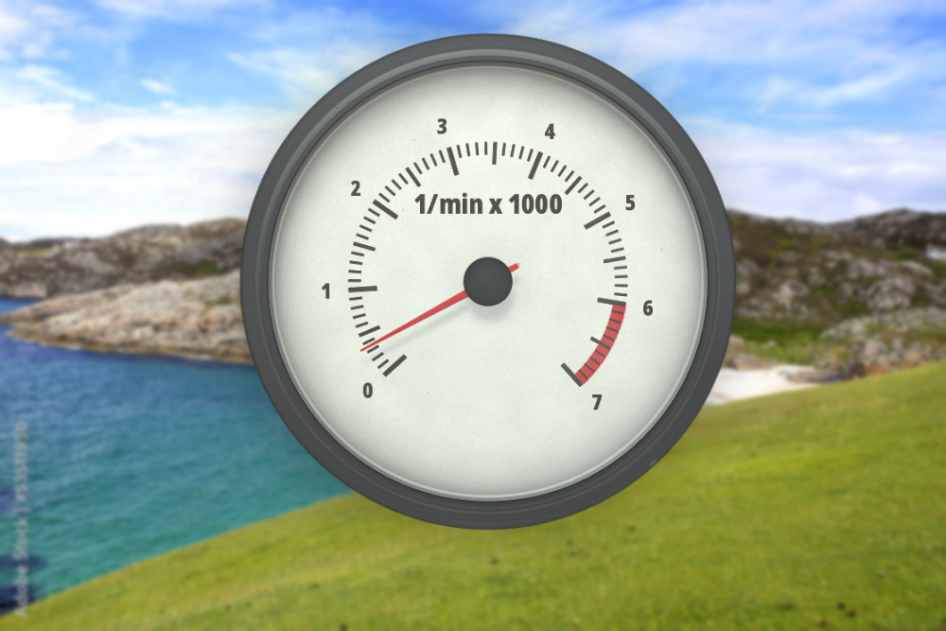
350 rpm
